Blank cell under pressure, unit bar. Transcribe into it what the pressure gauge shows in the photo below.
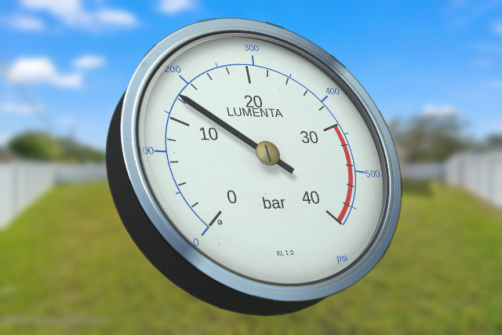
12 bar
